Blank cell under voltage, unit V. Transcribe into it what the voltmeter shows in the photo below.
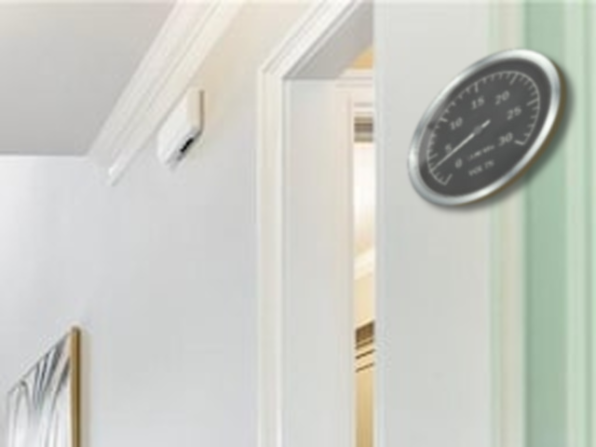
3 V
